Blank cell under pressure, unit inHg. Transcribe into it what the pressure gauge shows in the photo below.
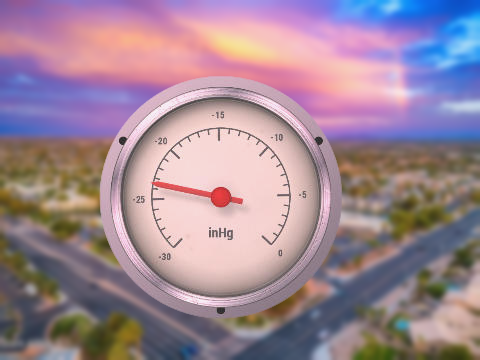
-23.5 inHg
